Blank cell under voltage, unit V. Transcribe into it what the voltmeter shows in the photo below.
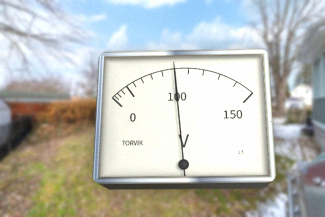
100 V
